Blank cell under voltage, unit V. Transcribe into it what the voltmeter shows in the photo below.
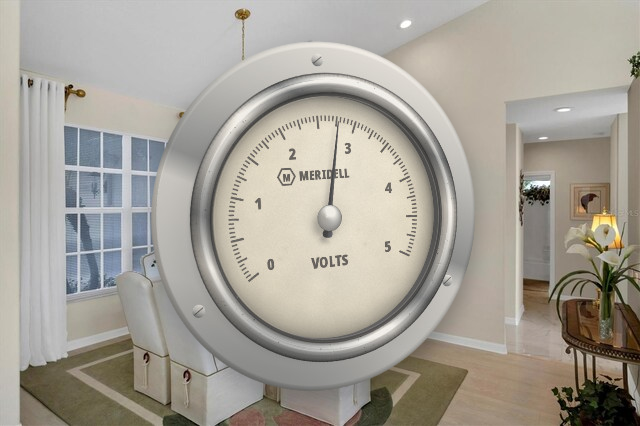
2.75 V
